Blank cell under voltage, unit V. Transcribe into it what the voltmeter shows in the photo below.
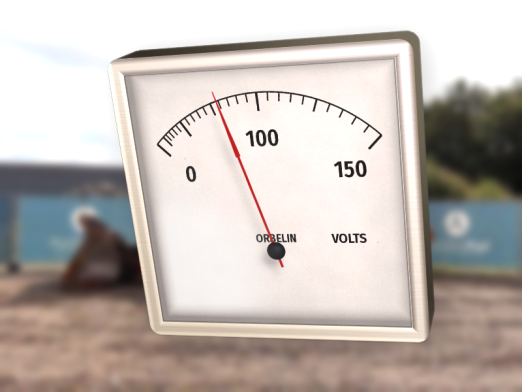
80 V
